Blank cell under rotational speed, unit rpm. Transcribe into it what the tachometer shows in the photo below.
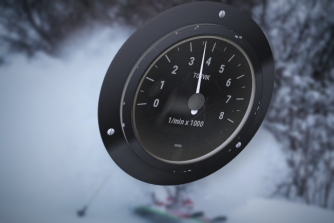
3500 rpm
